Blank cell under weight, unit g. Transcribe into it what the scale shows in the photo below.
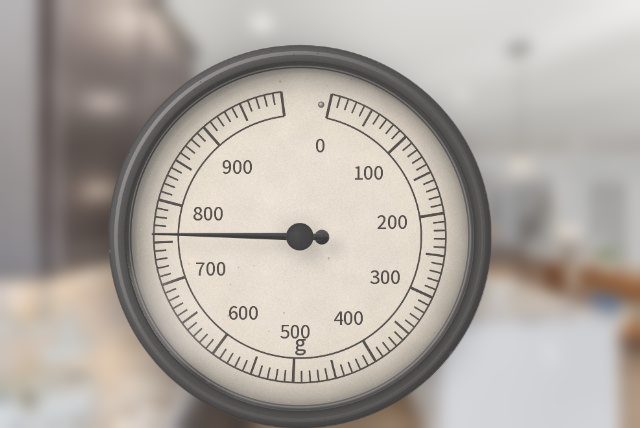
760 g
